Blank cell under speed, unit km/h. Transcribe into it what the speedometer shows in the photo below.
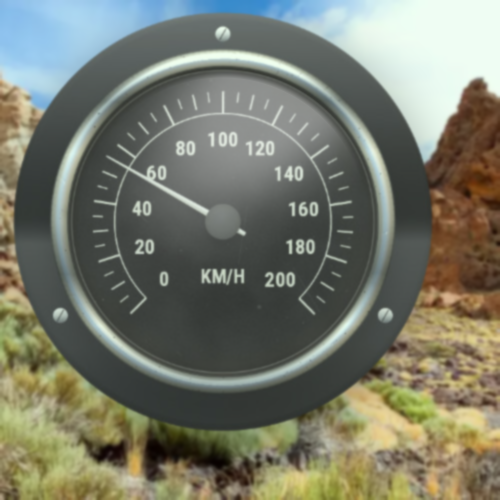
55 km/h
